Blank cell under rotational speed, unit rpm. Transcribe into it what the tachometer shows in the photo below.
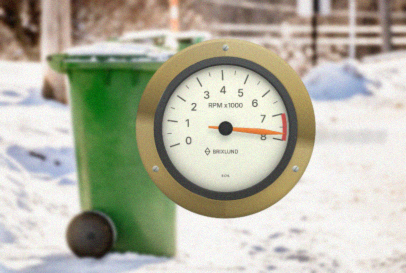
7750 rpm
